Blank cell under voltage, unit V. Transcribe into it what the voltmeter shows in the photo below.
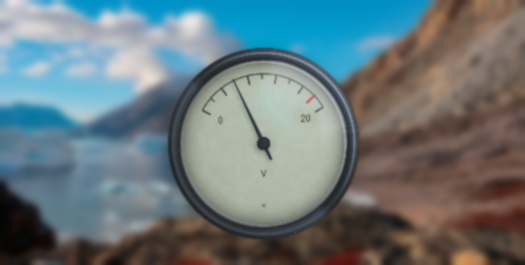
6 V
